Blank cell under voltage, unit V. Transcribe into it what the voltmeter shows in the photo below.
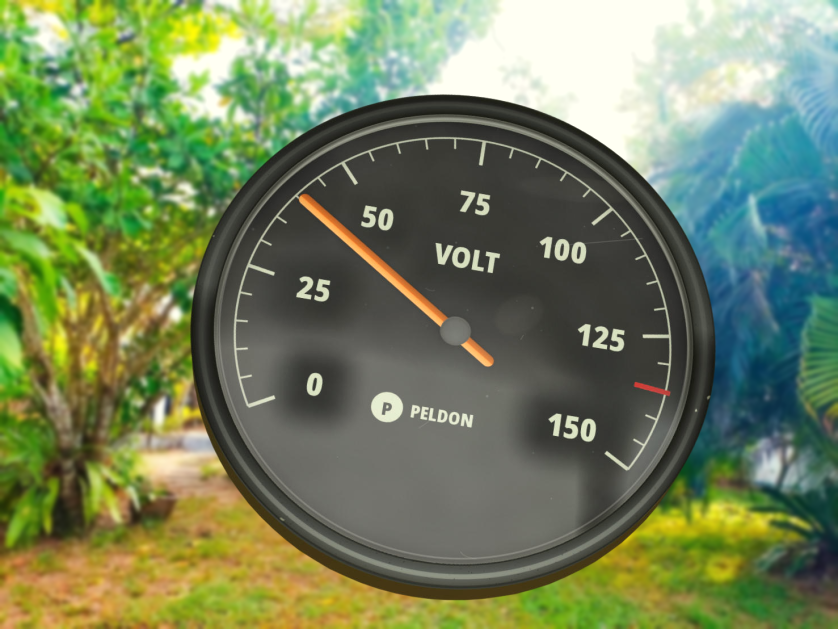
40 V
